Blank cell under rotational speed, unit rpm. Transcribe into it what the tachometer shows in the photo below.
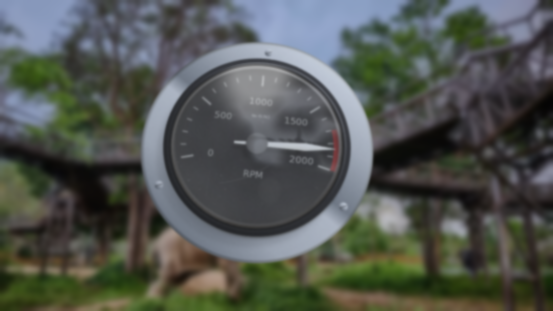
1850 rpm
